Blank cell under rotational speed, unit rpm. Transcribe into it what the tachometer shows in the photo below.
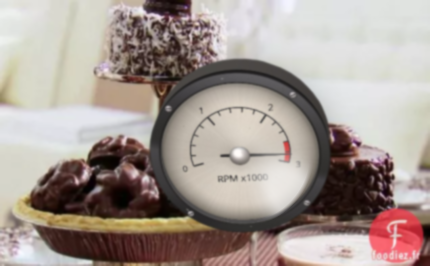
2800 rpm
